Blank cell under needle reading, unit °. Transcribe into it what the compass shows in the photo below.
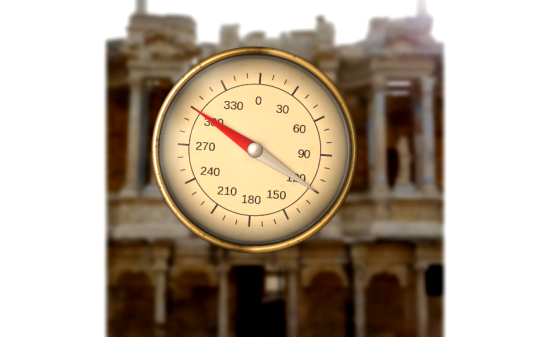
300 °
